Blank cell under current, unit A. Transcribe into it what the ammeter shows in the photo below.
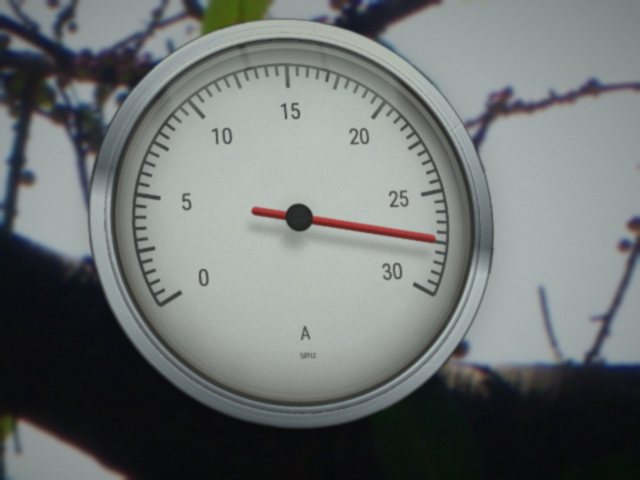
27.5 A
